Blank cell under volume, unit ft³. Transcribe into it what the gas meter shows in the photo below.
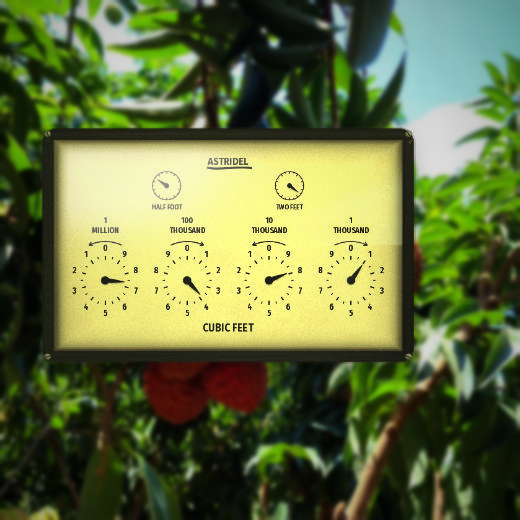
738100 ft³
